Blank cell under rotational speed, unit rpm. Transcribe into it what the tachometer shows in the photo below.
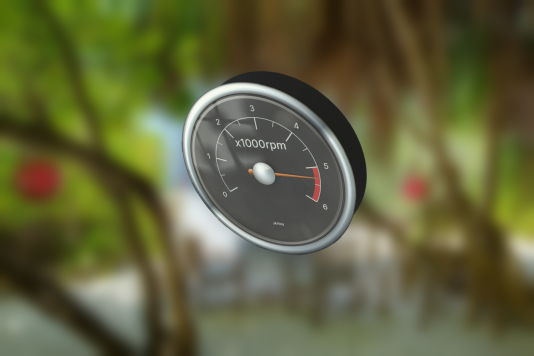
5250 rpm
